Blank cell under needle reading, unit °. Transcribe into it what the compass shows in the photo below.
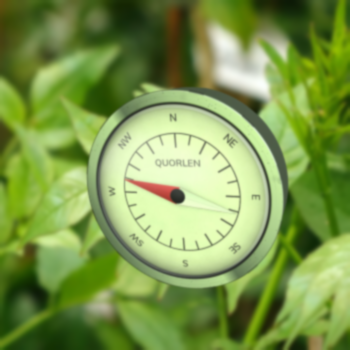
285 °
